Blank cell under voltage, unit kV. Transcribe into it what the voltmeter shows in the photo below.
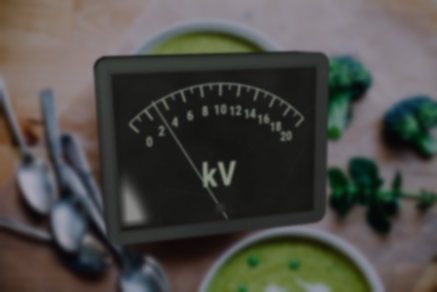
3 kV
